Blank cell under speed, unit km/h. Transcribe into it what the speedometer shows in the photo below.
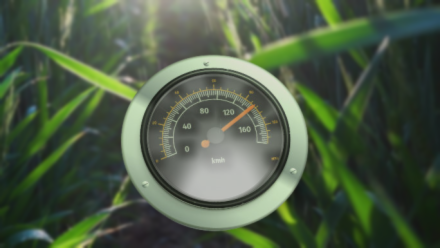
140 km/h
